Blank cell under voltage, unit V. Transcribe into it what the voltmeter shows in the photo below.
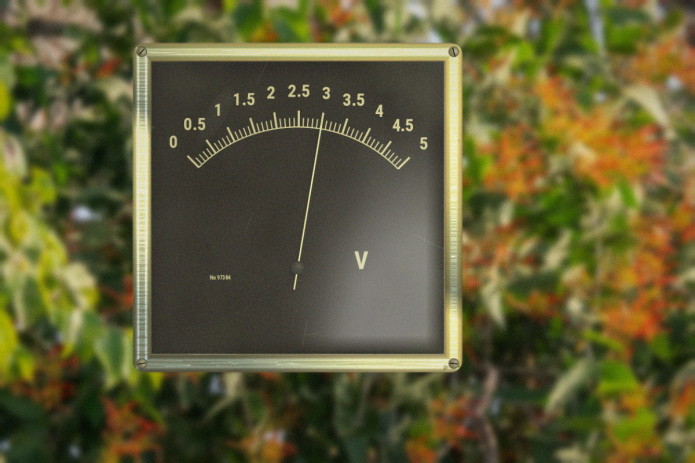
3 V
